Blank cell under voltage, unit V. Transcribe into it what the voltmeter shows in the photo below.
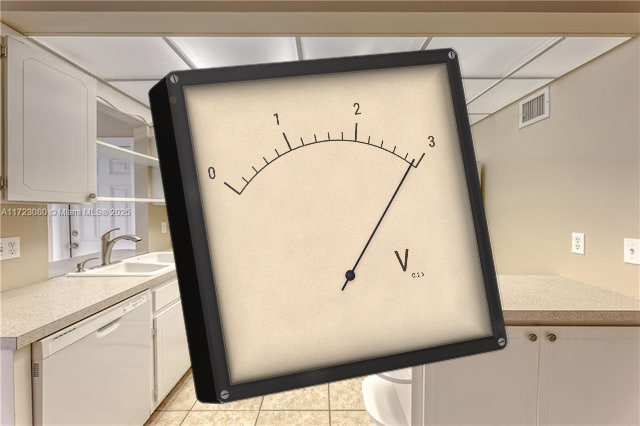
2.9 V
